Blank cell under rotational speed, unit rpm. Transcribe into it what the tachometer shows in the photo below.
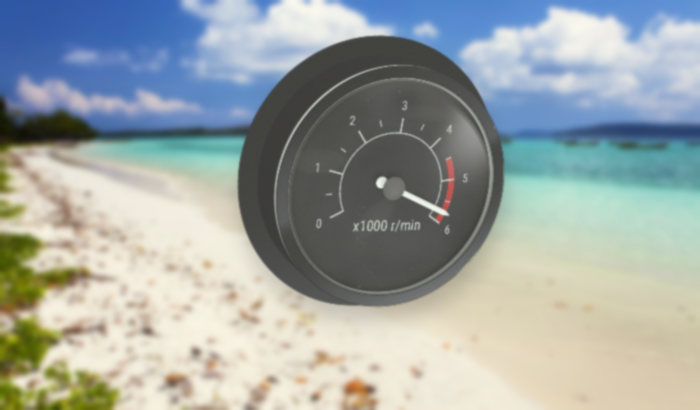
5750 rpm
